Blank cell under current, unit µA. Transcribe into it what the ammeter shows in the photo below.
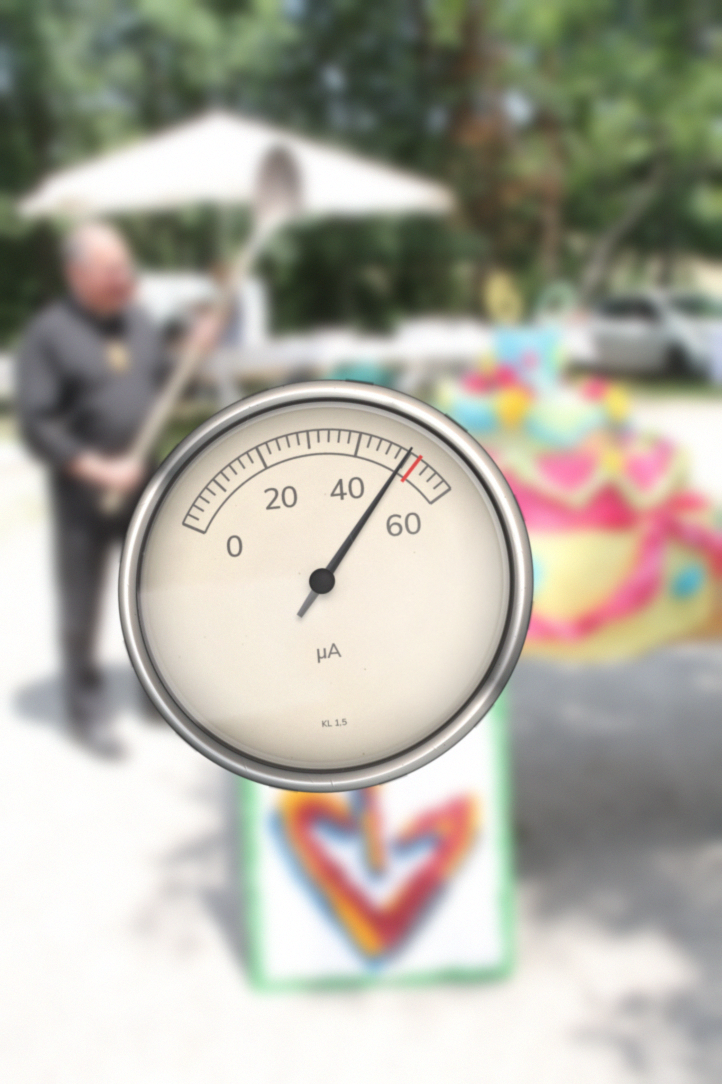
50 µA
